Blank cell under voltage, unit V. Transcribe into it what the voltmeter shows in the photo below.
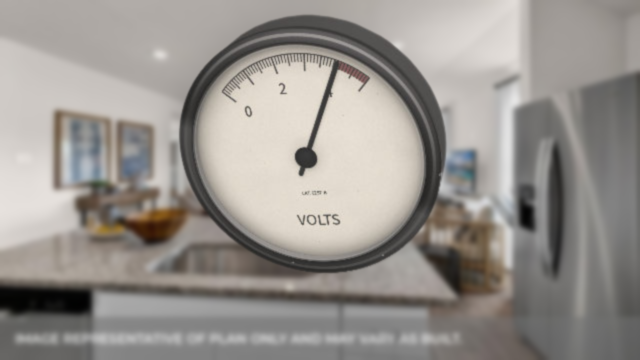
4 V
